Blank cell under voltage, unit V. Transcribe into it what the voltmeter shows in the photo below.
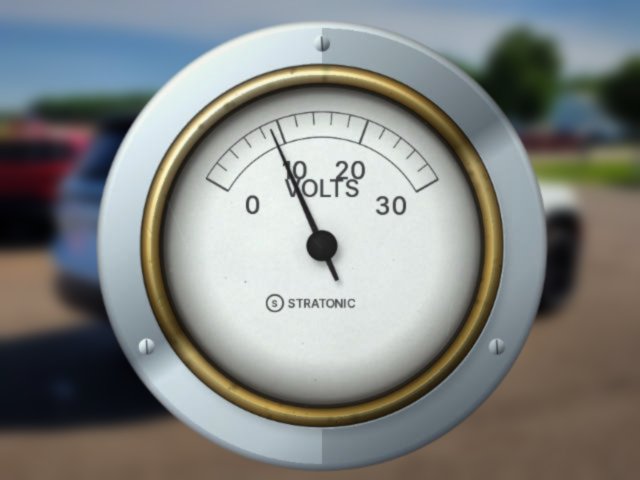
9 V
